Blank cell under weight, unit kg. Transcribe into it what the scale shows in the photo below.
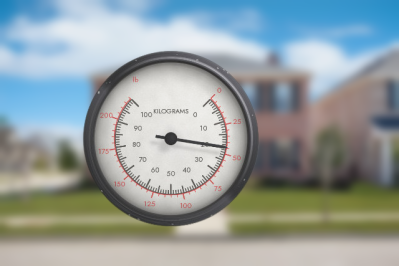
20 kg
